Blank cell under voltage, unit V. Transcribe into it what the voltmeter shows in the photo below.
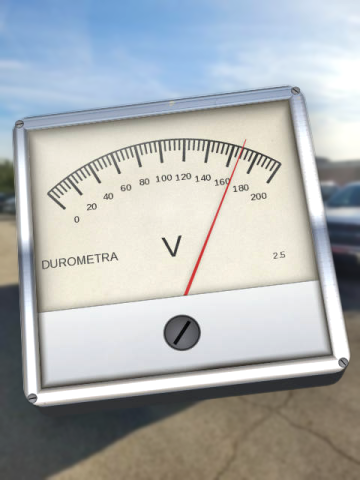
168 V
